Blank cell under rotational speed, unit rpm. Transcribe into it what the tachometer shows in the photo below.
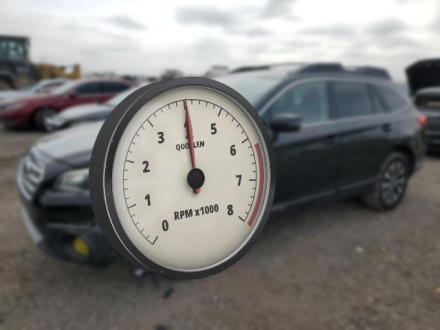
4000 rpm
